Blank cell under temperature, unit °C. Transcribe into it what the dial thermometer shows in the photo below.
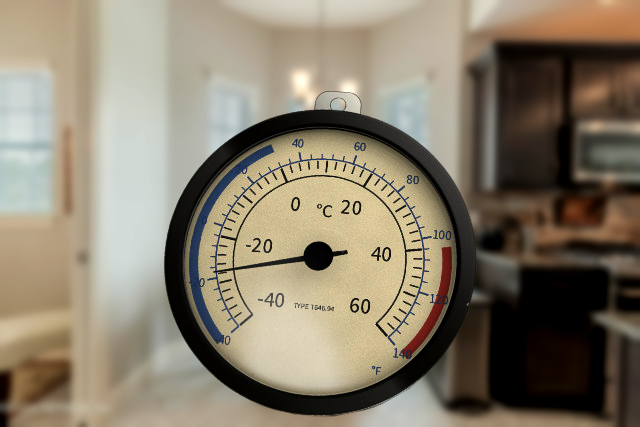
-28 °C
